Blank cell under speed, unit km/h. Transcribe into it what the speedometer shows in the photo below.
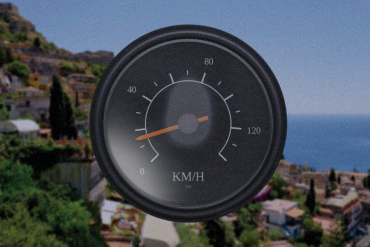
15 km/h
